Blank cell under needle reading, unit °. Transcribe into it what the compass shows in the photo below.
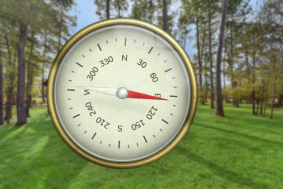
95 °
